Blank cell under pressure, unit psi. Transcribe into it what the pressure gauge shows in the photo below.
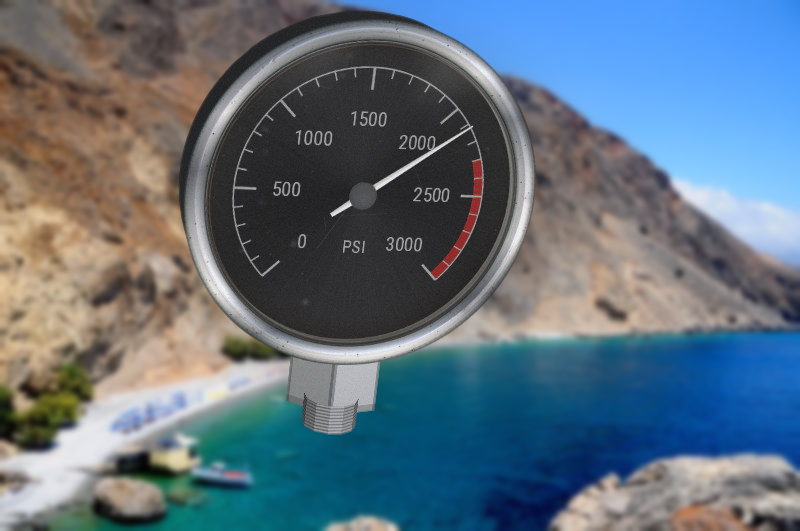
2100 psi
